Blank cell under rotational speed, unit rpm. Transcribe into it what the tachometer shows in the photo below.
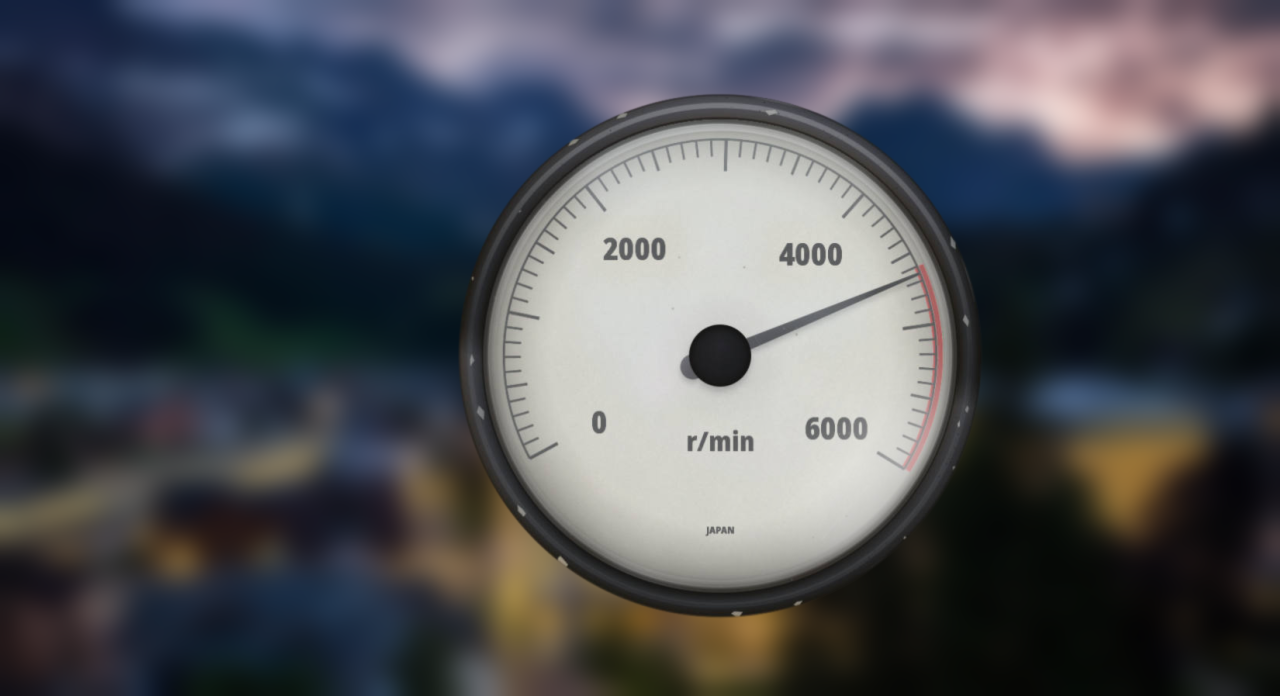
4650 rpm
